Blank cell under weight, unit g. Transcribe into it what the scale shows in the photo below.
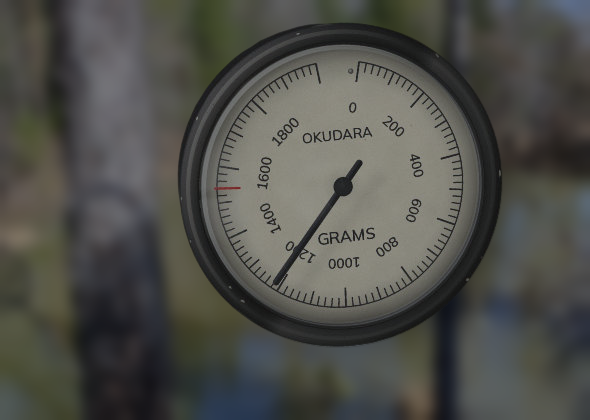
1220 g
